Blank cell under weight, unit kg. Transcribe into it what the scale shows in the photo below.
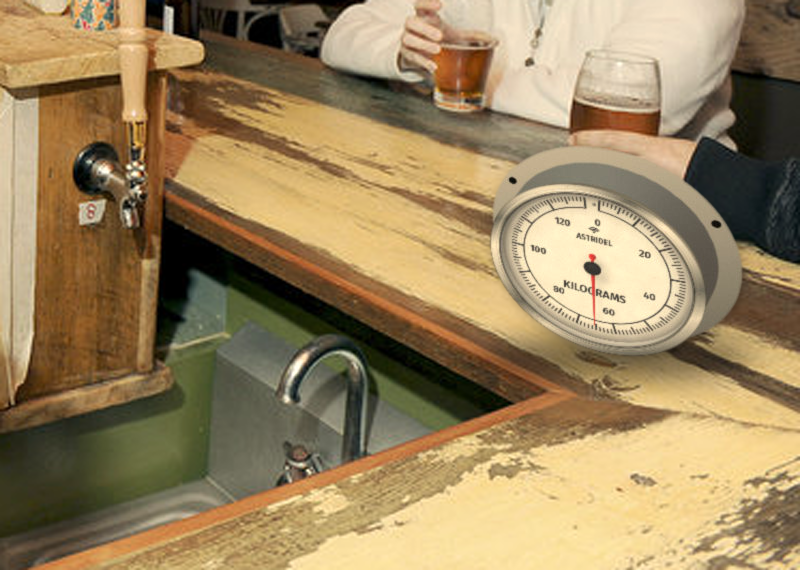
65 kg
